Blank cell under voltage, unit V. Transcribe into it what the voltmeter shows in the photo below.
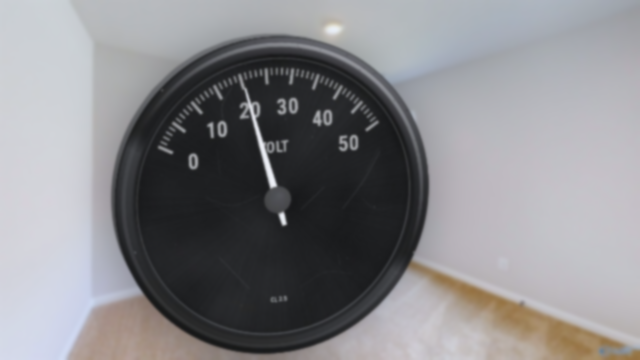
20 V
